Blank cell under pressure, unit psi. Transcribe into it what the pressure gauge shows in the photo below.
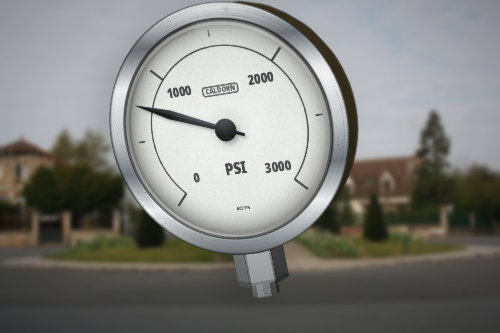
750 psi
